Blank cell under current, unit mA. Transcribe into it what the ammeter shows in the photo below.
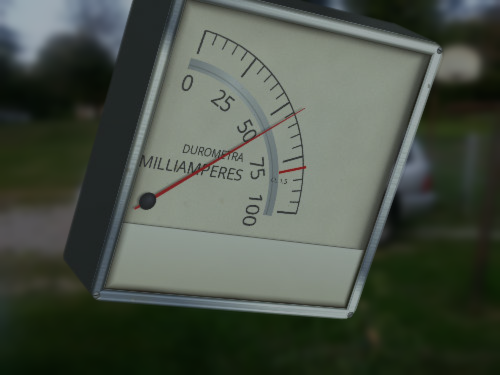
55 mA
